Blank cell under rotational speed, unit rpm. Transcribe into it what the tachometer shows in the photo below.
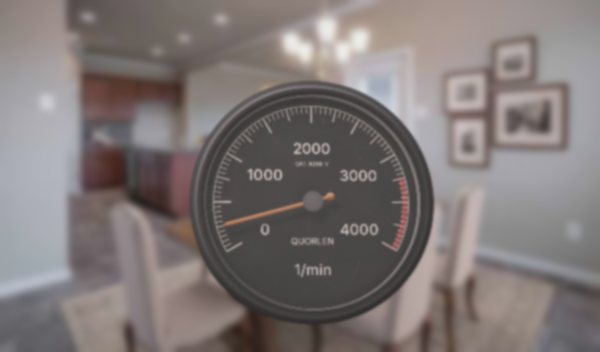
250 rpm
